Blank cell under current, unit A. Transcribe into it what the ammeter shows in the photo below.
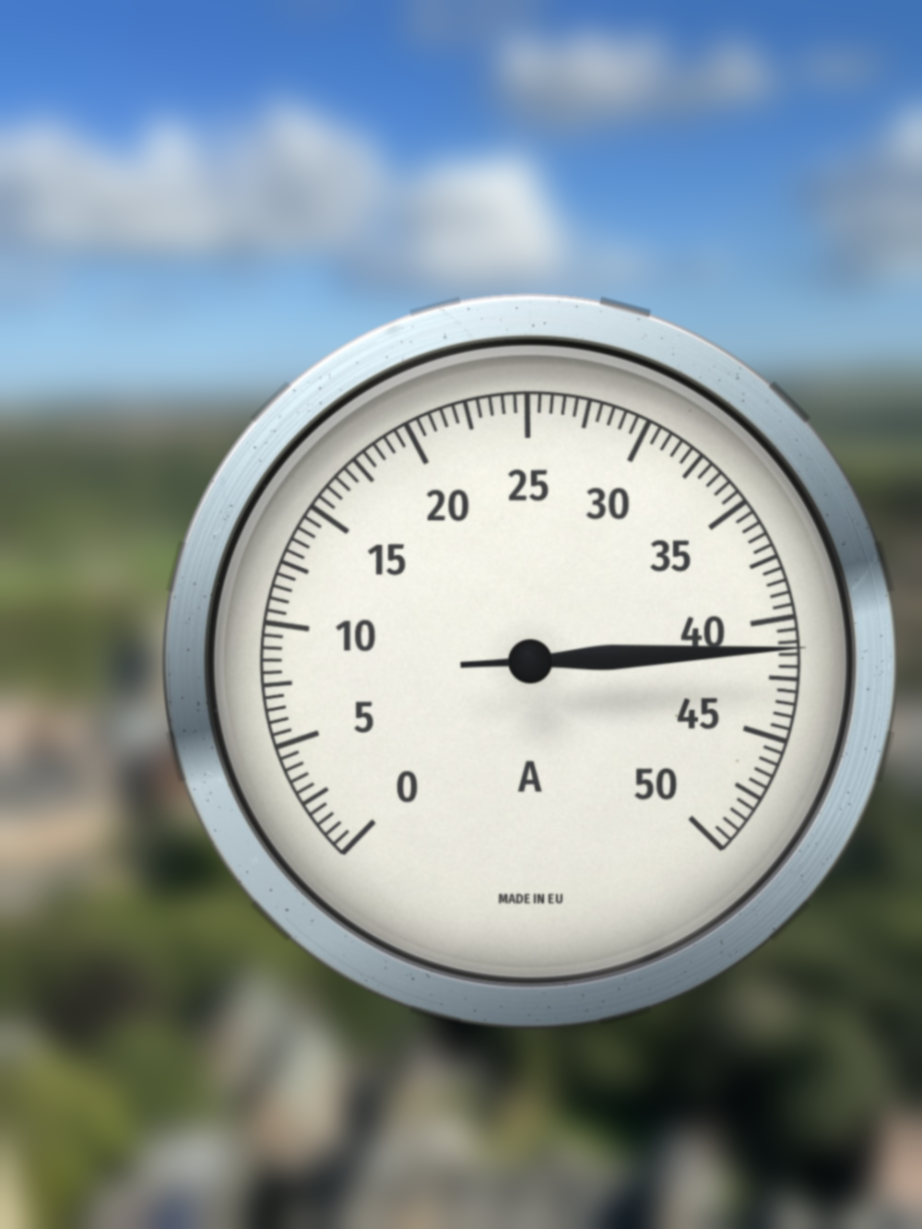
41.25 A
